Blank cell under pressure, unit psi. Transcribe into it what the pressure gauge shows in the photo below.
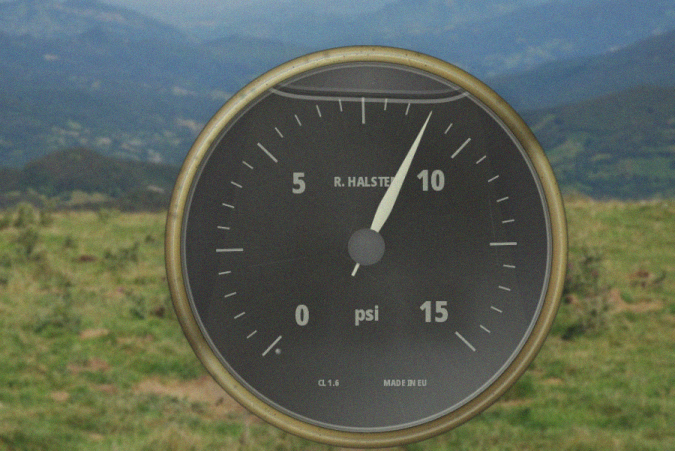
9 psi
